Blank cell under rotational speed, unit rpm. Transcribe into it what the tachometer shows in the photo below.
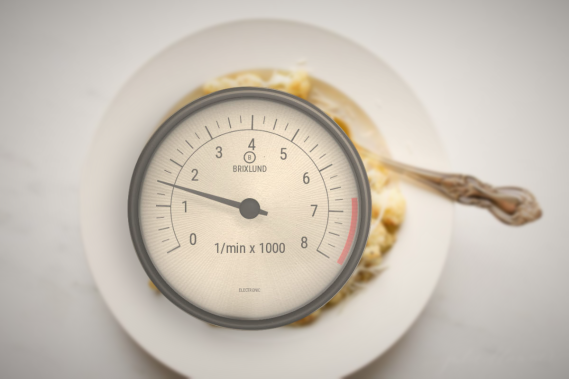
1500 rpm
